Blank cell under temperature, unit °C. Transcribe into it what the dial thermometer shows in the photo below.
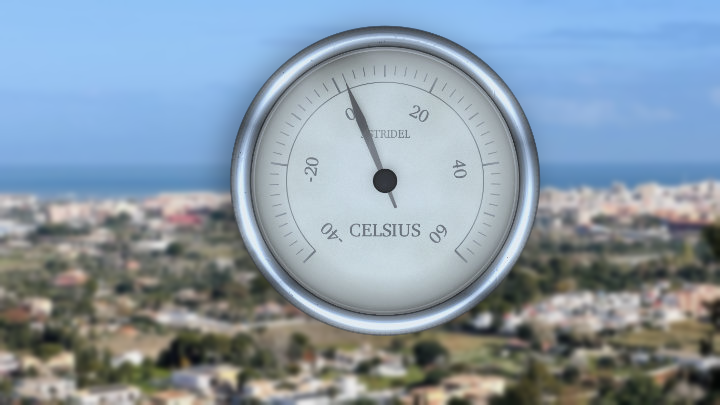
2 °C
